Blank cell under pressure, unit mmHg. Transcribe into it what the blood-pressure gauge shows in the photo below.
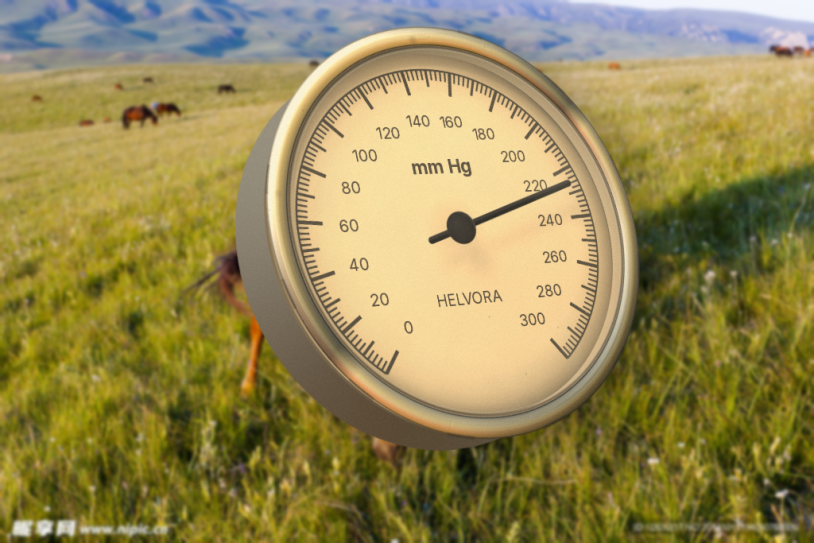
226 mmHg
